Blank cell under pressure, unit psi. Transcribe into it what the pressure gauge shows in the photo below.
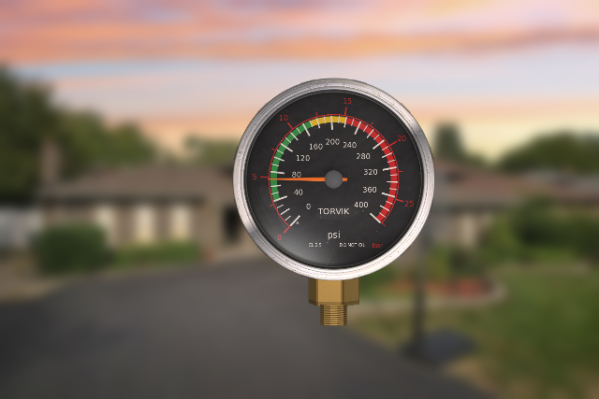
70 psi
